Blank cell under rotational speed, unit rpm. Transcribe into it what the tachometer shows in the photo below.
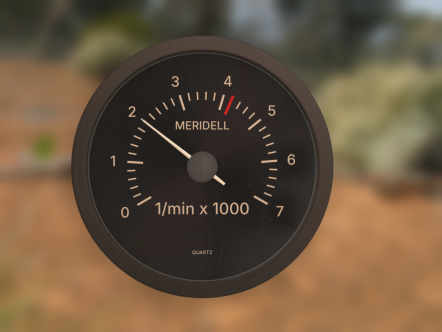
2000 rpm
